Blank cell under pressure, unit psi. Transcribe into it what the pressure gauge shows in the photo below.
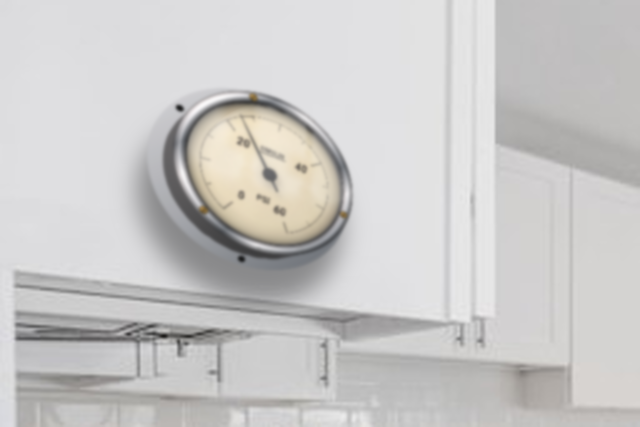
22.5 psi
